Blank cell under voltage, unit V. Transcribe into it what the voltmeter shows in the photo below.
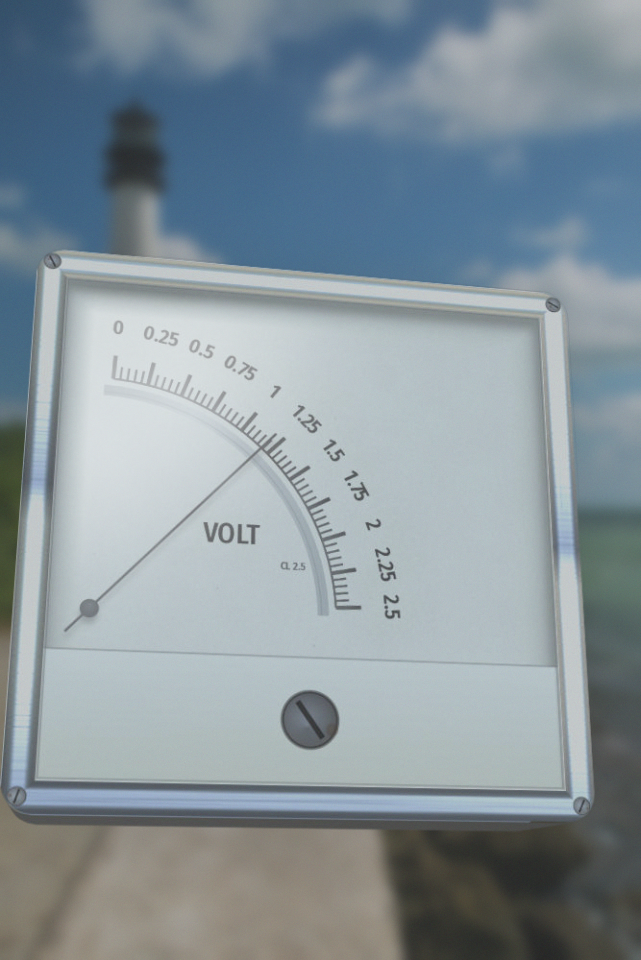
1.2 V
